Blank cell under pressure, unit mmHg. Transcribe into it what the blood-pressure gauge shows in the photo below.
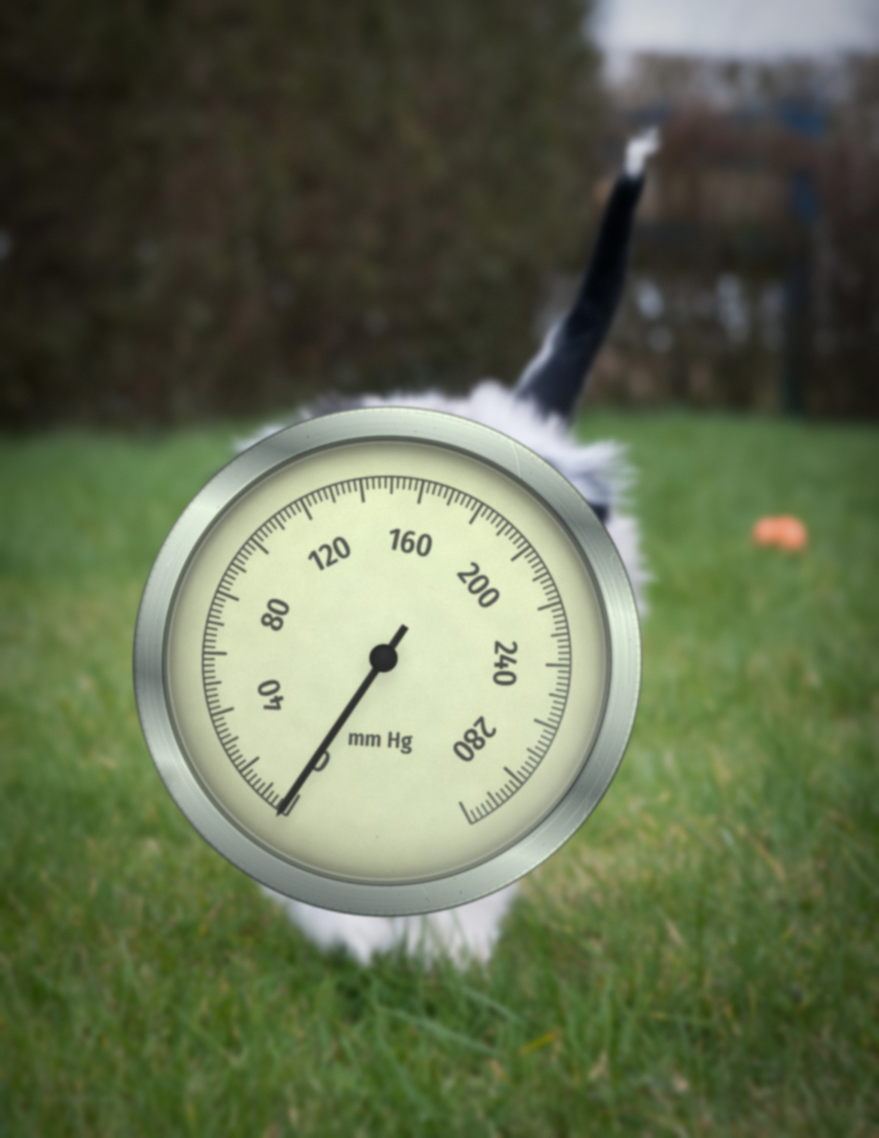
2 mmHg
